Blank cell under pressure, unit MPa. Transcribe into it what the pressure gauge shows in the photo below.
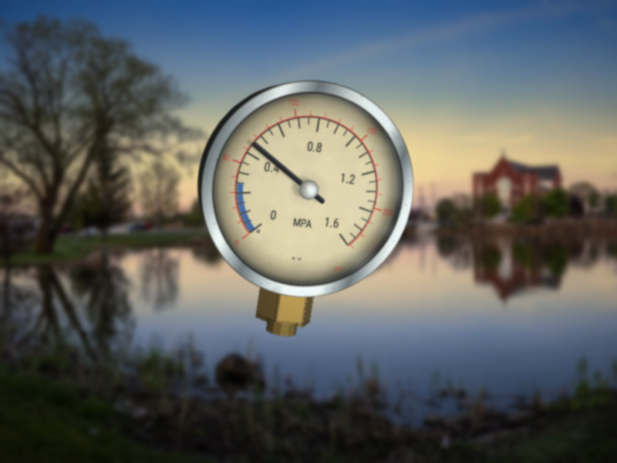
0.45 MPa
